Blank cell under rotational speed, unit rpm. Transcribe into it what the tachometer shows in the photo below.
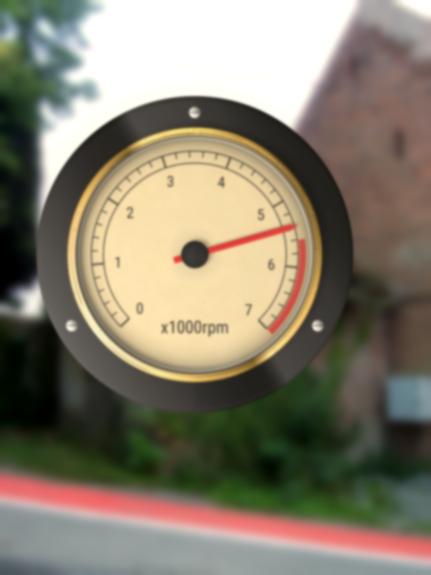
5400 rpm
